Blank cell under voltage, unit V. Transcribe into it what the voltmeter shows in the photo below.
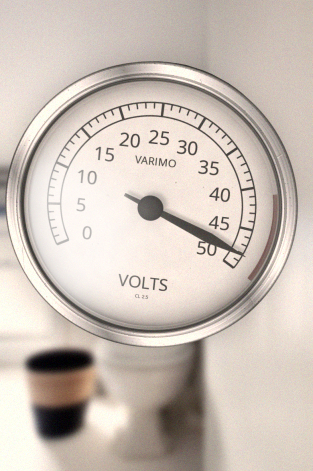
48 V
